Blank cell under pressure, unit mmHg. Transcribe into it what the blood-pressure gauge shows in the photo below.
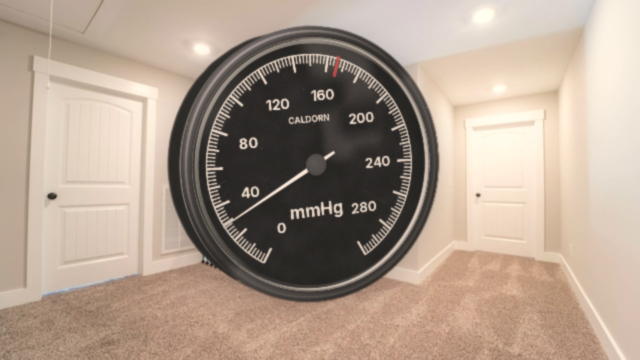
30 mmHg
